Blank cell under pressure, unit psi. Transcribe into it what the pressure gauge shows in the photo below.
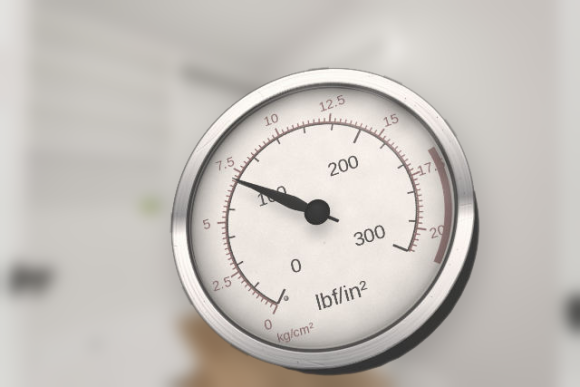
100 psi
